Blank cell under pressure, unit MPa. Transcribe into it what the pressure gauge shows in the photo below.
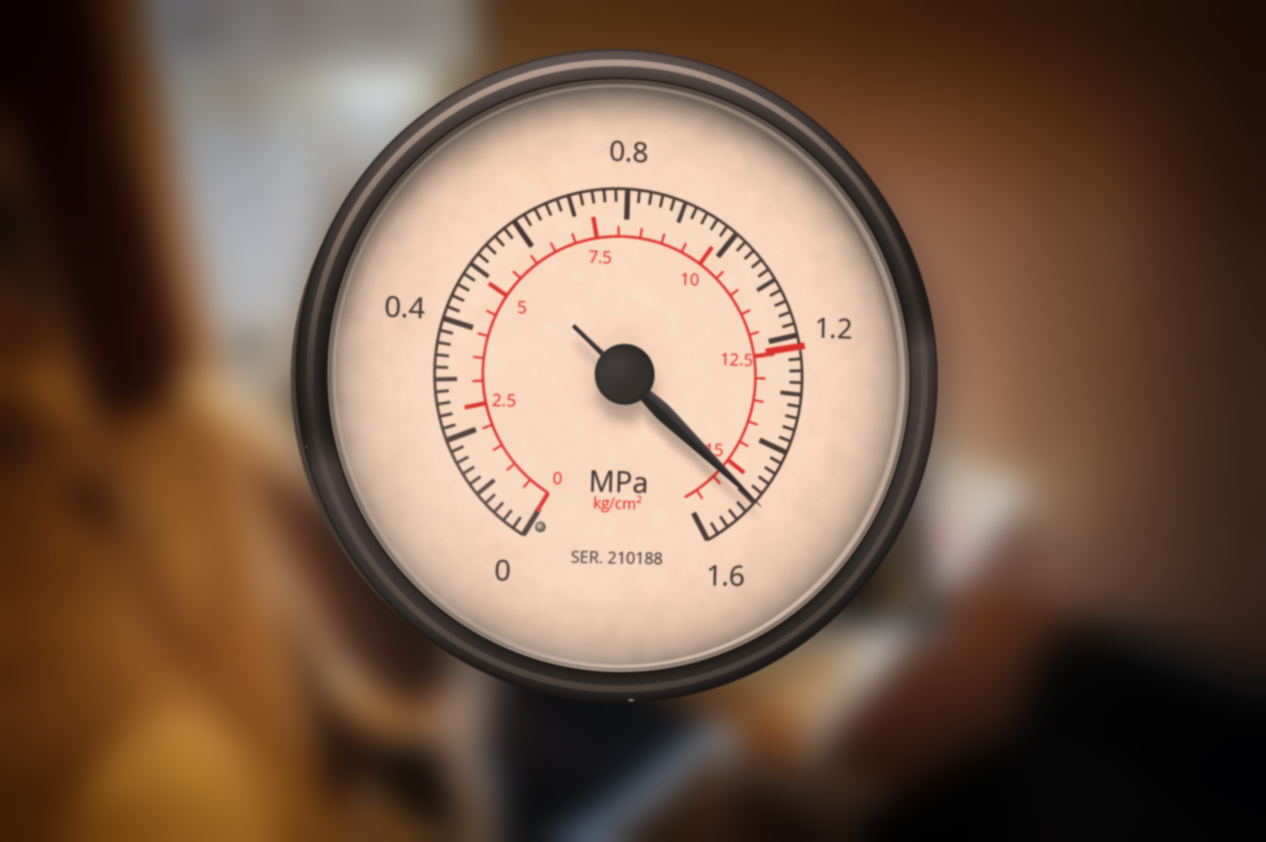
1.5 MPa
